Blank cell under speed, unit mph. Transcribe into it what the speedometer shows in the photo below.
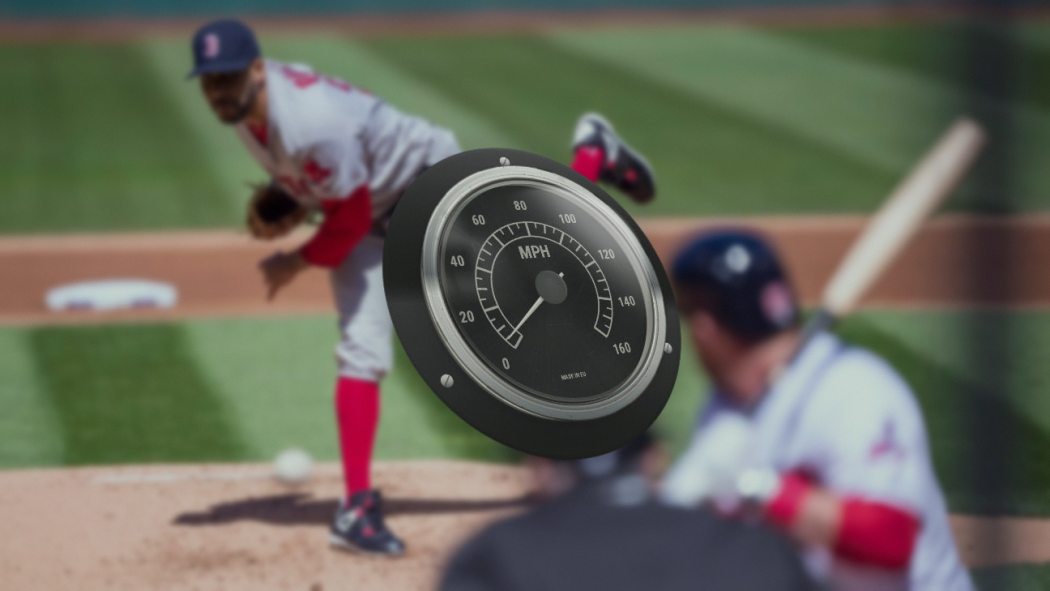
5 mph
